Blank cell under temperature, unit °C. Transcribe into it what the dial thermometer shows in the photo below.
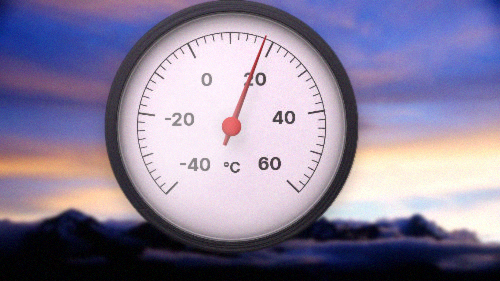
18 °C
